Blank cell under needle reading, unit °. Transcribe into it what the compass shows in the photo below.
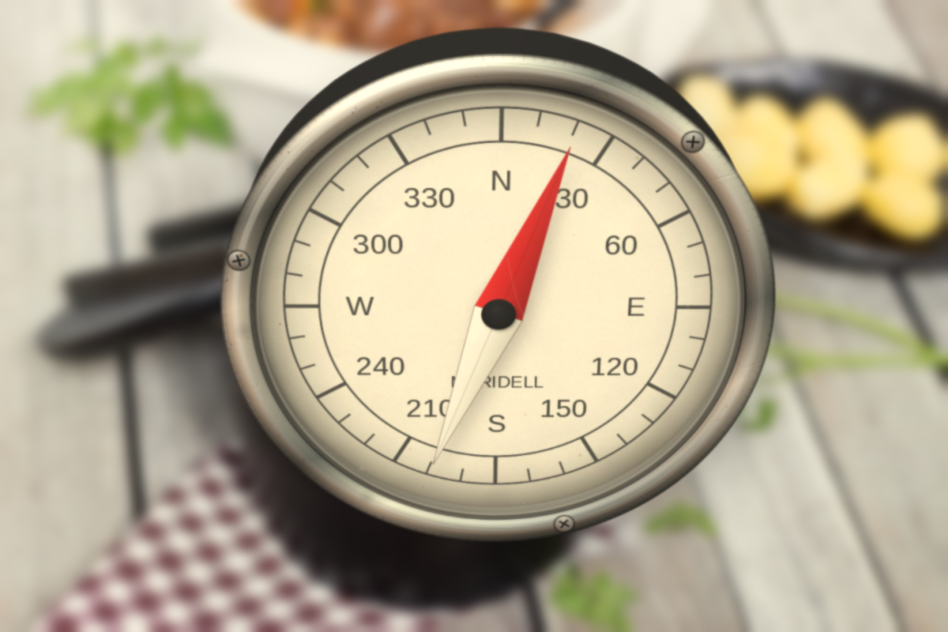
20 °
